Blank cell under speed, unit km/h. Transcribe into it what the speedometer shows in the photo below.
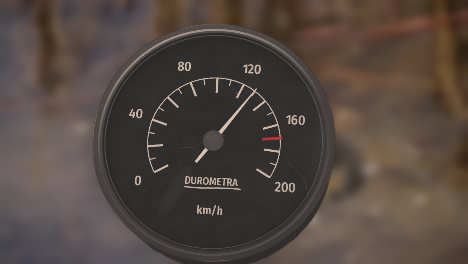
130 km/h
